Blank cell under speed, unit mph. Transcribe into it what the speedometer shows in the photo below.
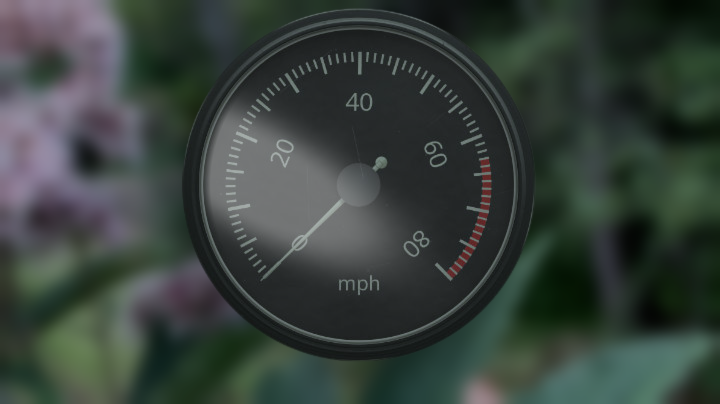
0 mph
